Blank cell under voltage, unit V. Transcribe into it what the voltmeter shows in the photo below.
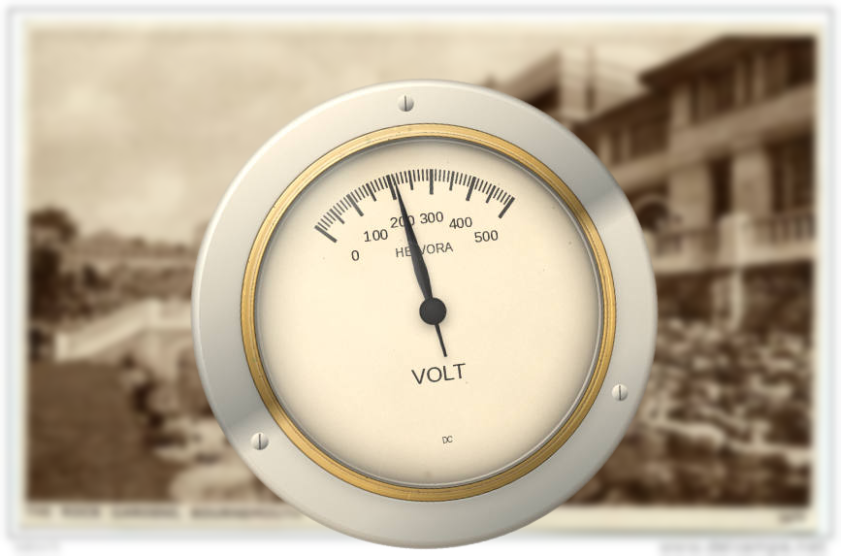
210 V
